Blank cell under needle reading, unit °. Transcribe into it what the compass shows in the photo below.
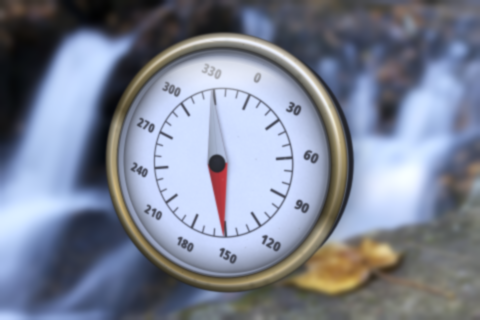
150 °
